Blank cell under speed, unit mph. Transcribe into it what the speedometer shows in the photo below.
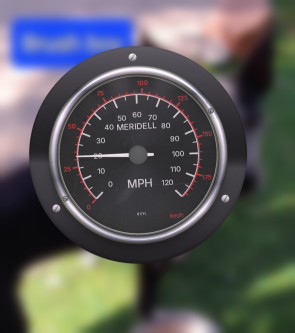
20 mph
